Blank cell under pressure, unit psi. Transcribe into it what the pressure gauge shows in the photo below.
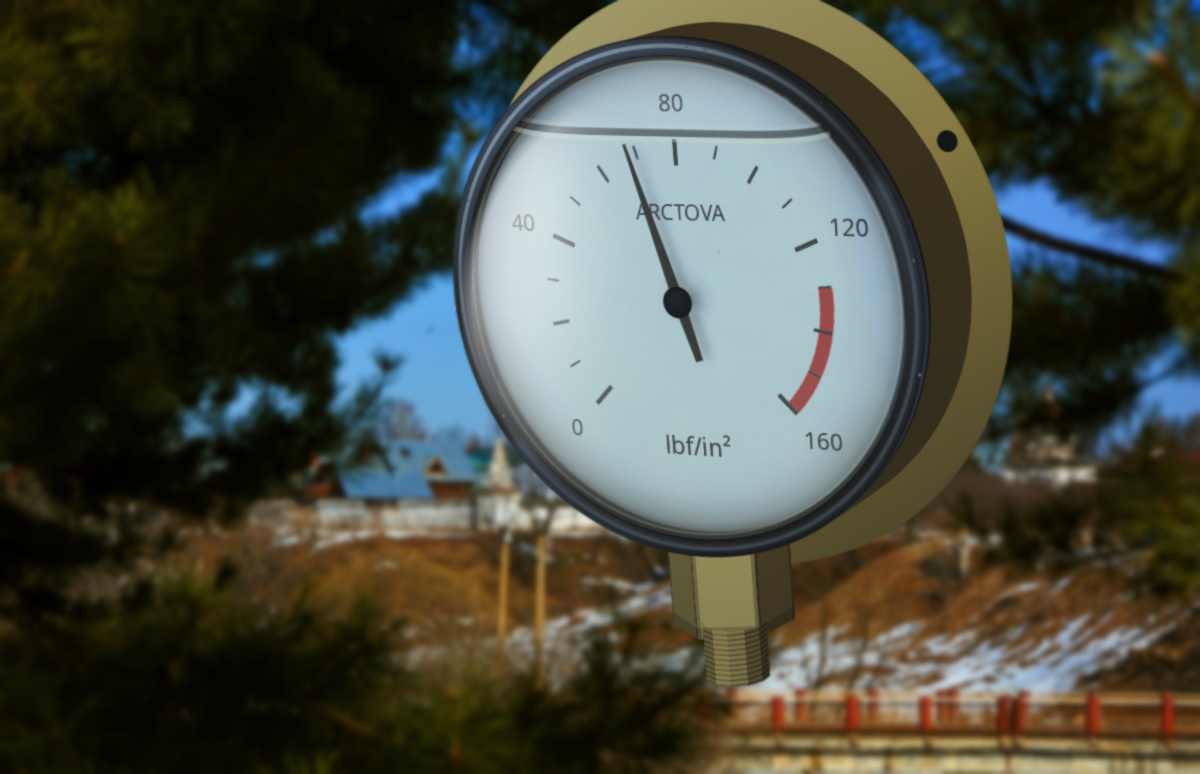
70 psi
